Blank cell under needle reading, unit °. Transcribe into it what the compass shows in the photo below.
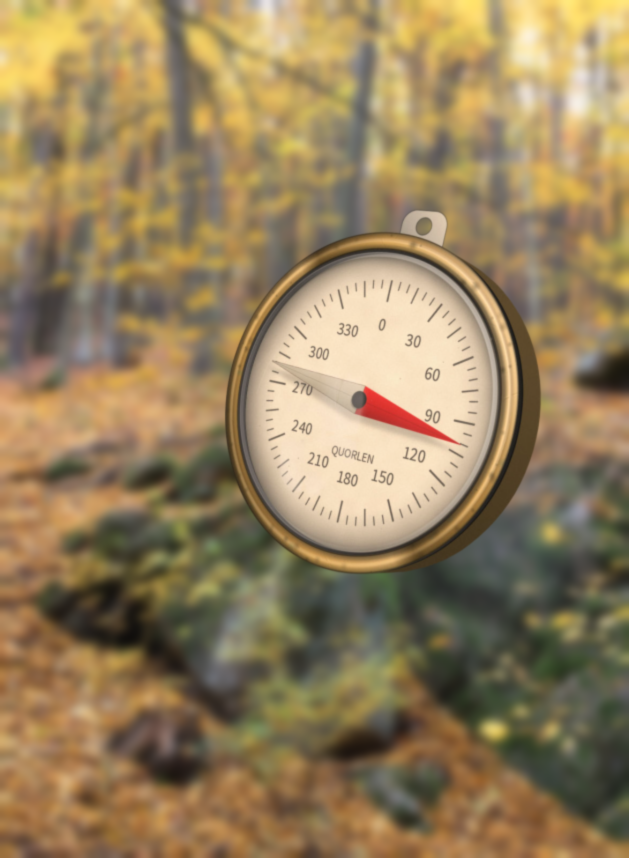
100 °
